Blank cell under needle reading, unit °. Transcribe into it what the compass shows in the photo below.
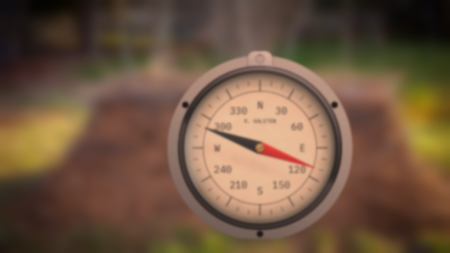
110 °
